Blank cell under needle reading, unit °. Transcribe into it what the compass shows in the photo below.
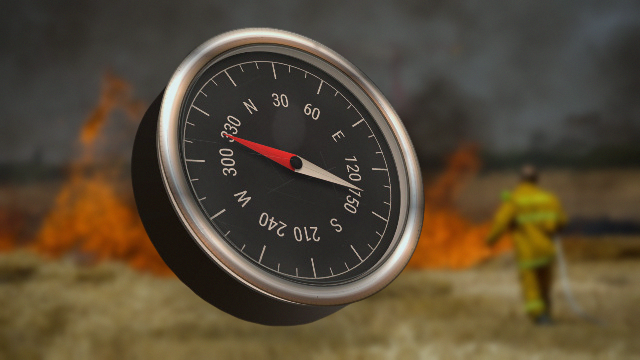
320 °
